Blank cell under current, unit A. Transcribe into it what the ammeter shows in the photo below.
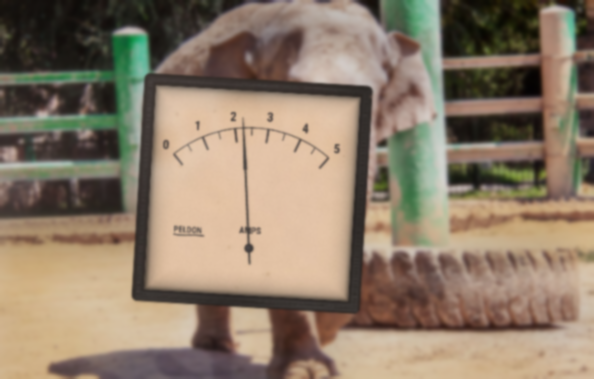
2.25 A
